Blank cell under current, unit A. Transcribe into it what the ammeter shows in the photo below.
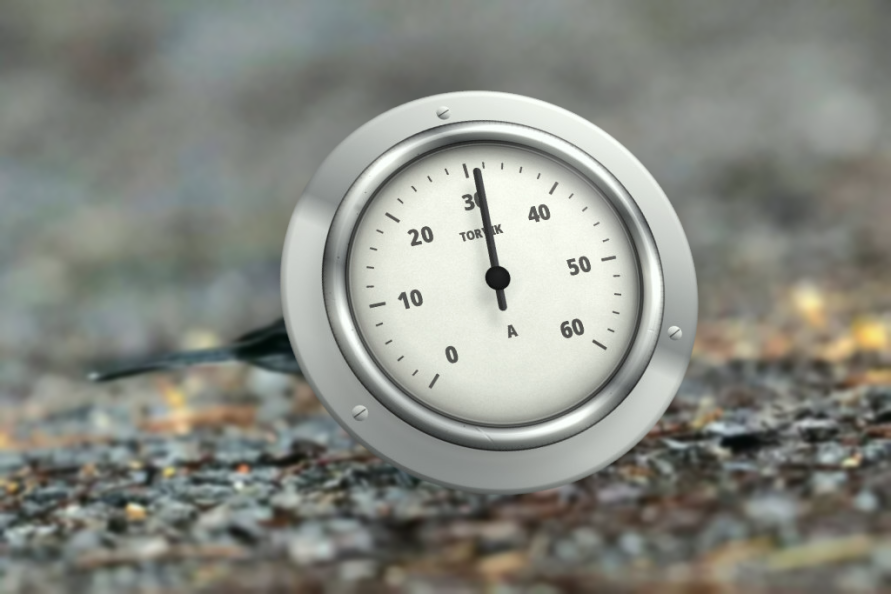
31 A
